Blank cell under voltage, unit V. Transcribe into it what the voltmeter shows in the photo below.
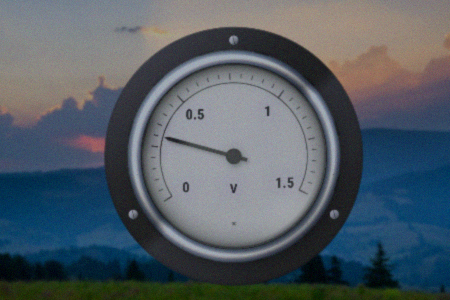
0.3 V
